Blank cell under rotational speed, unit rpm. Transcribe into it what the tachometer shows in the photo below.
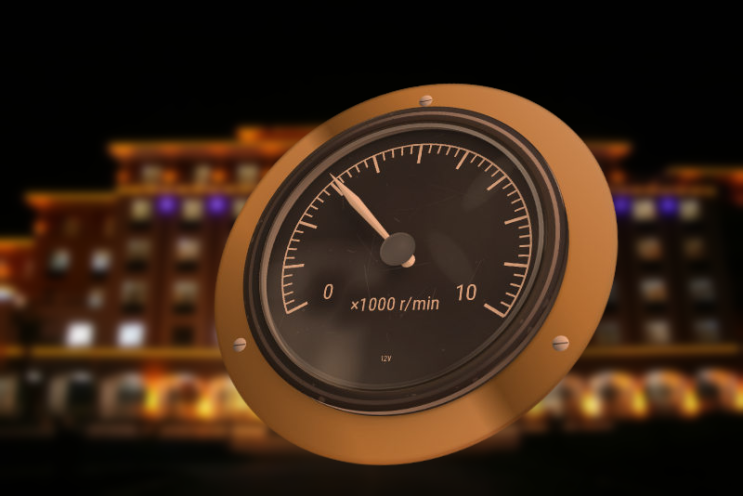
3100 rpm
